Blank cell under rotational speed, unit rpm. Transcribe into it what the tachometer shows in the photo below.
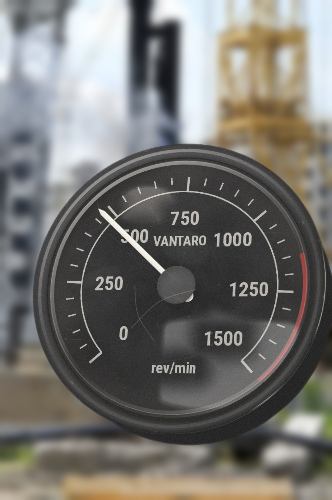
475 rpm
